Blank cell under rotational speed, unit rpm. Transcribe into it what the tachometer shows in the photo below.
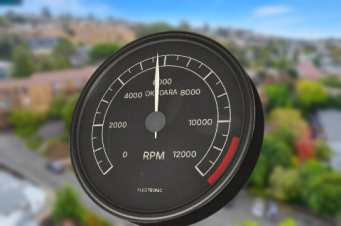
5750 rpm
